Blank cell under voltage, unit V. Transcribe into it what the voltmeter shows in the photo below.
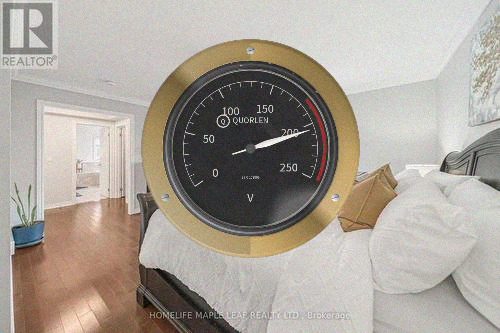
205 V
